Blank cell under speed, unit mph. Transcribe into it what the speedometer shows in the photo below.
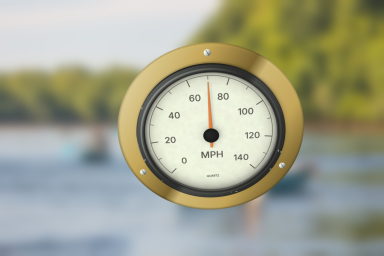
70 mph
